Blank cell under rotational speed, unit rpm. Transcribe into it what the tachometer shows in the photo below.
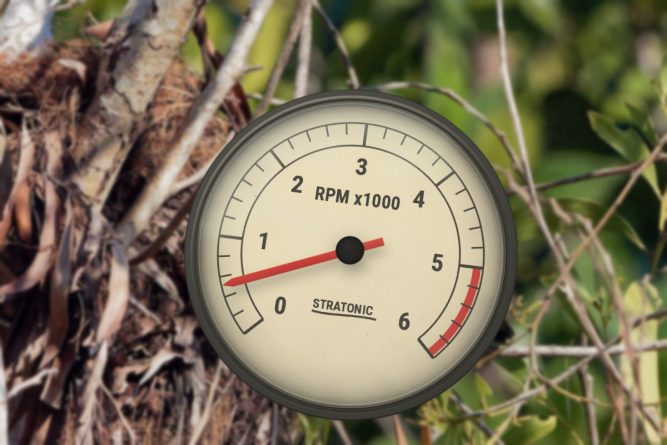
500 rpm
